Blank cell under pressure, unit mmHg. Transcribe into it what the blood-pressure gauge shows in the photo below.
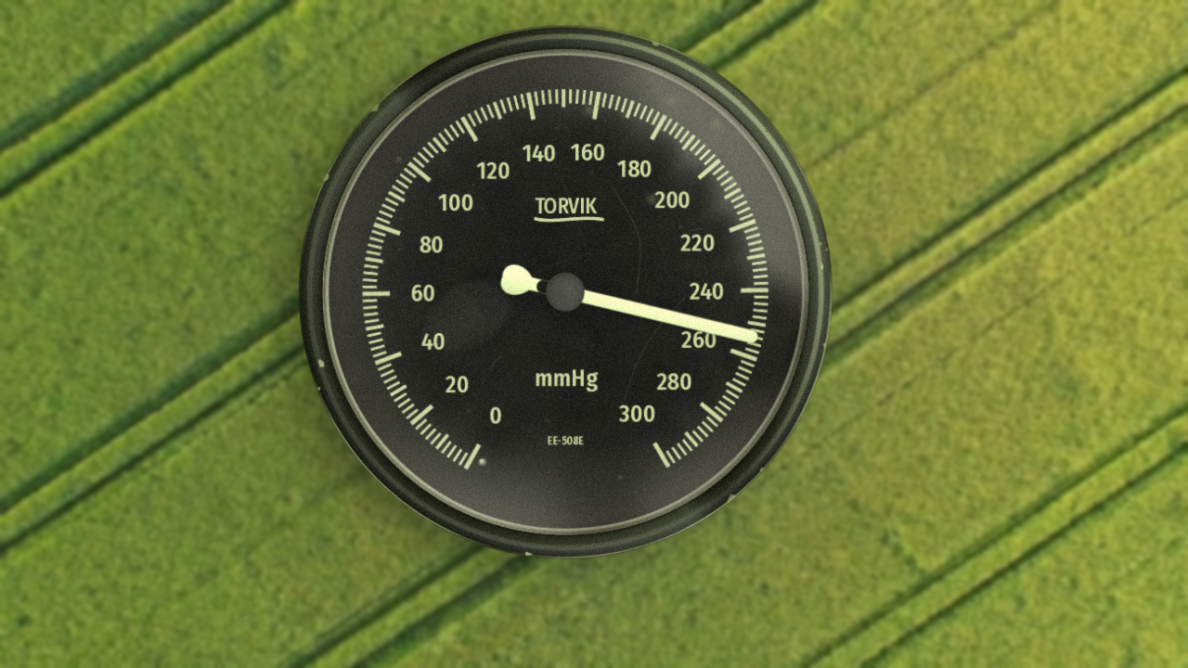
254 mmHg
